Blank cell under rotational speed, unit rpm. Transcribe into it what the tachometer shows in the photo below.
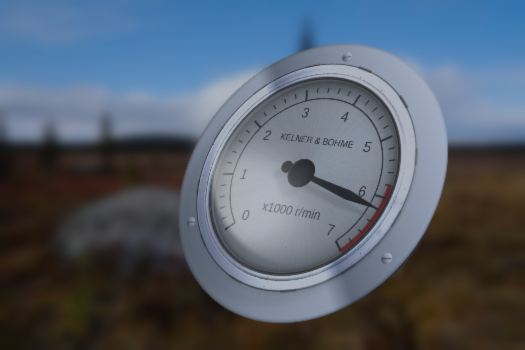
6200 rpm
